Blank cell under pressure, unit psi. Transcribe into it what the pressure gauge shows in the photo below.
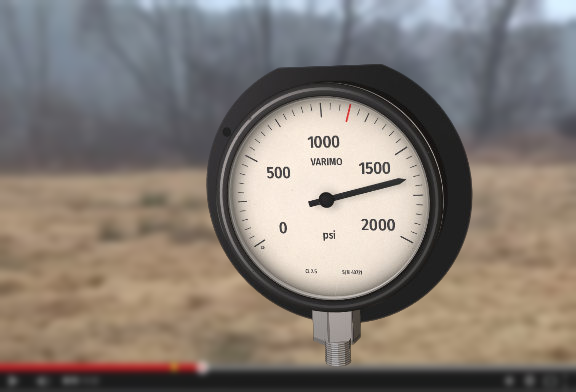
1650 psi
